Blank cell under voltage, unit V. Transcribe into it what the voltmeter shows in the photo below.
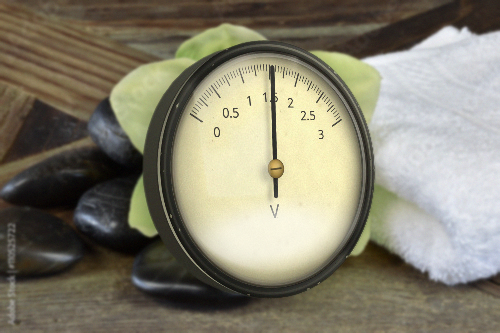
1.5 V
